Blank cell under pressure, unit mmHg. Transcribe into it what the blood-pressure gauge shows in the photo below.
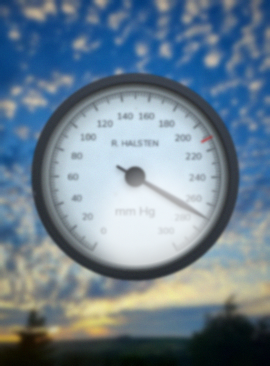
270 mmHg
